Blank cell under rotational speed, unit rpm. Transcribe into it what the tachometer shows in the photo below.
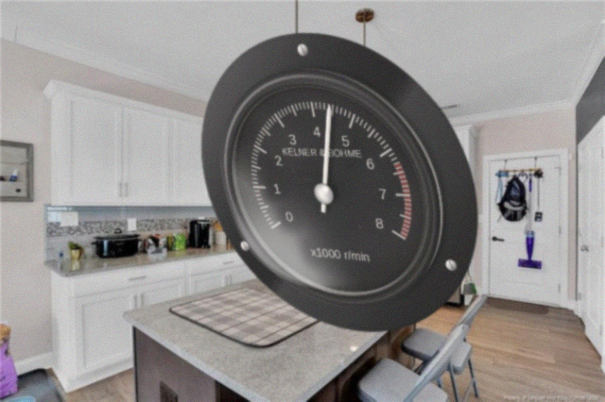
4500 rpm
